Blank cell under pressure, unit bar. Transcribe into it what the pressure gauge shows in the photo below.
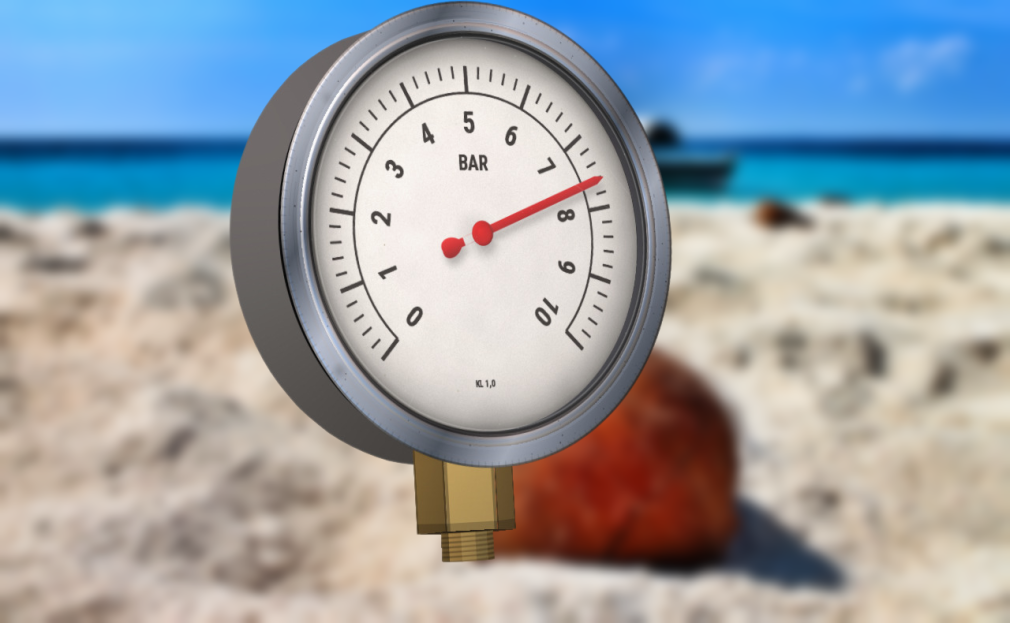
7.6 bar
